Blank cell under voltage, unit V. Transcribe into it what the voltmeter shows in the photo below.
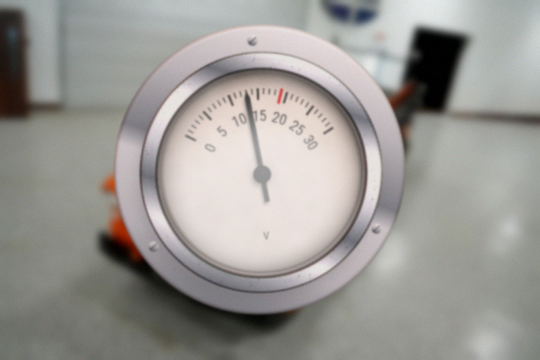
13 V
